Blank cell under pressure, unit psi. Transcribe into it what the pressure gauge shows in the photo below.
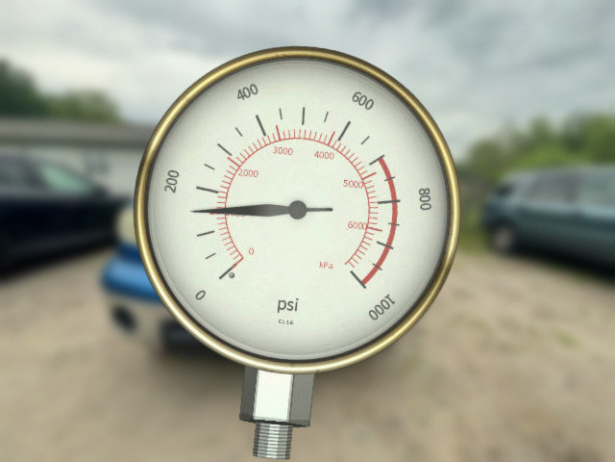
150 psi
